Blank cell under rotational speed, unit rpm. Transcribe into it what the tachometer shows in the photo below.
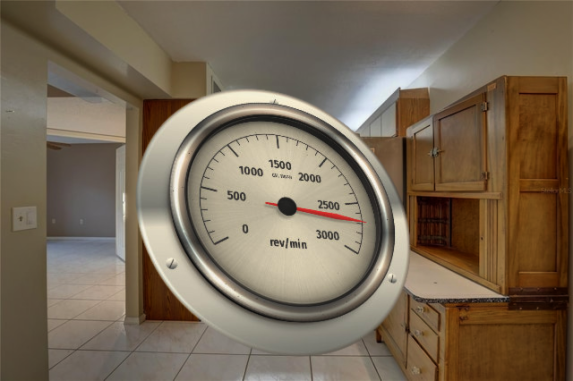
2700 rpm
